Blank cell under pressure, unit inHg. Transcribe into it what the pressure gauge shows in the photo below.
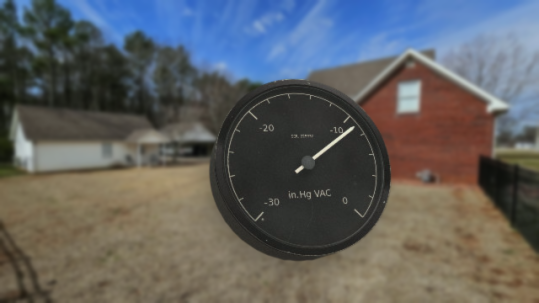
-9 inHg
